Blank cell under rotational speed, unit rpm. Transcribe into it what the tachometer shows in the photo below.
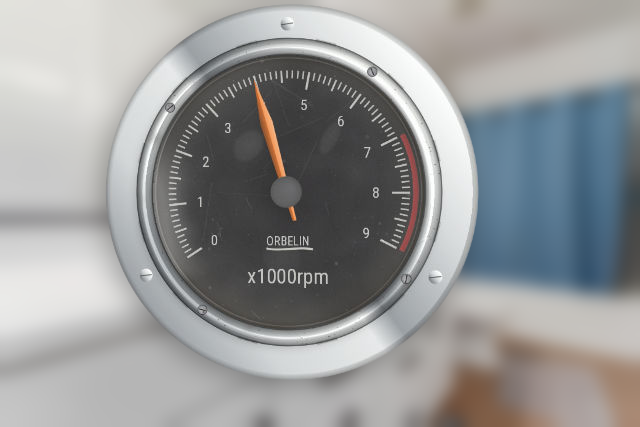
4000 rpm
